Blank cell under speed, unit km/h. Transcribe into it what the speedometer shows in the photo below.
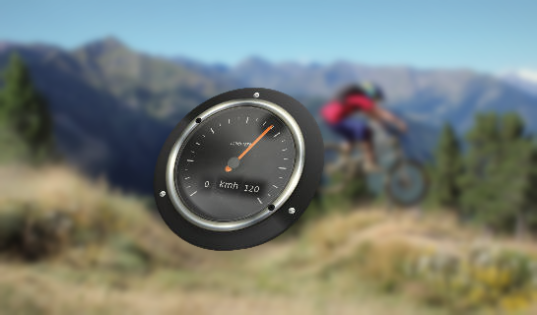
75 km/h
